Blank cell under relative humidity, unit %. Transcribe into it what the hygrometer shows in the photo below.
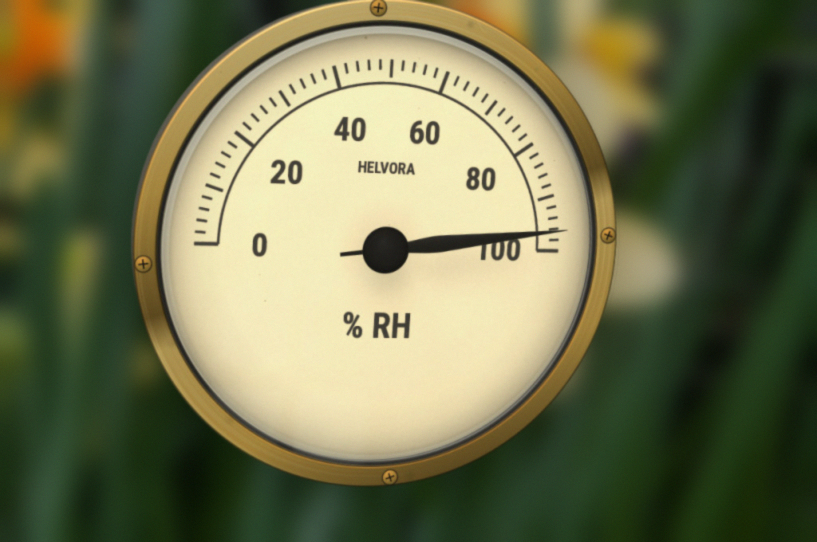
96 %
